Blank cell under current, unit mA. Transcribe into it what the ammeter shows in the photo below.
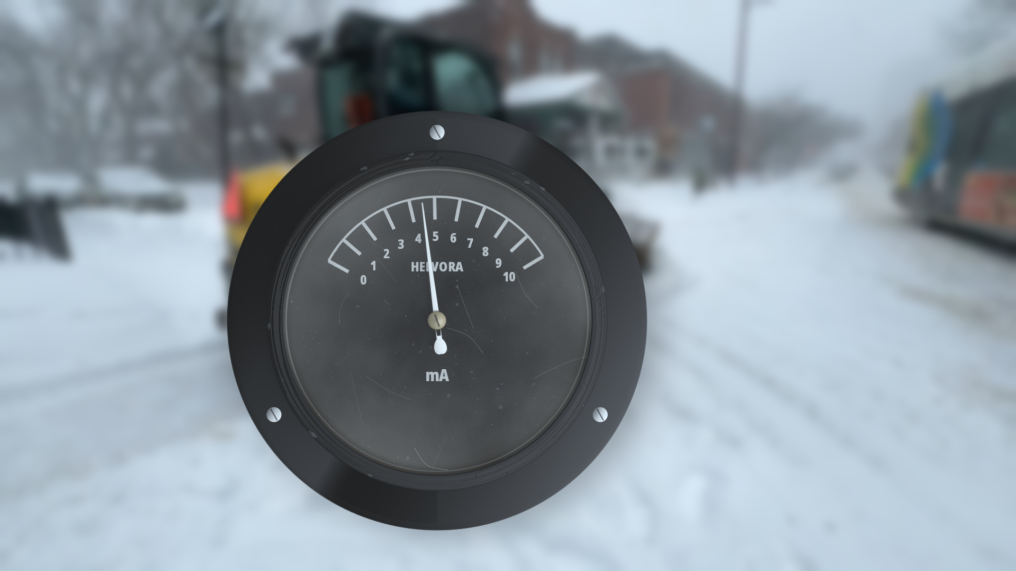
4.5 mA
